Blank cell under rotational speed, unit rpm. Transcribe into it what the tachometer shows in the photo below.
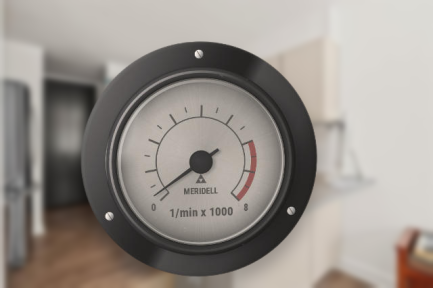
250 rpm
